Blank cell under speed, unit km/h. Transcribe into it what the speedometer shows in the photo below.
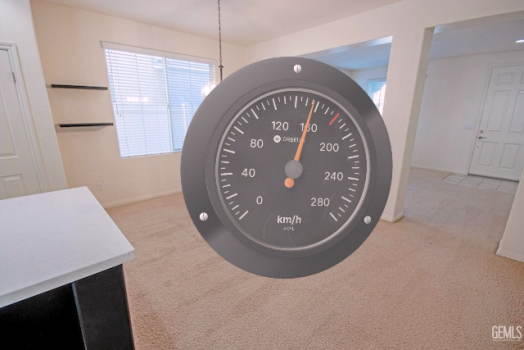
155 km/h
